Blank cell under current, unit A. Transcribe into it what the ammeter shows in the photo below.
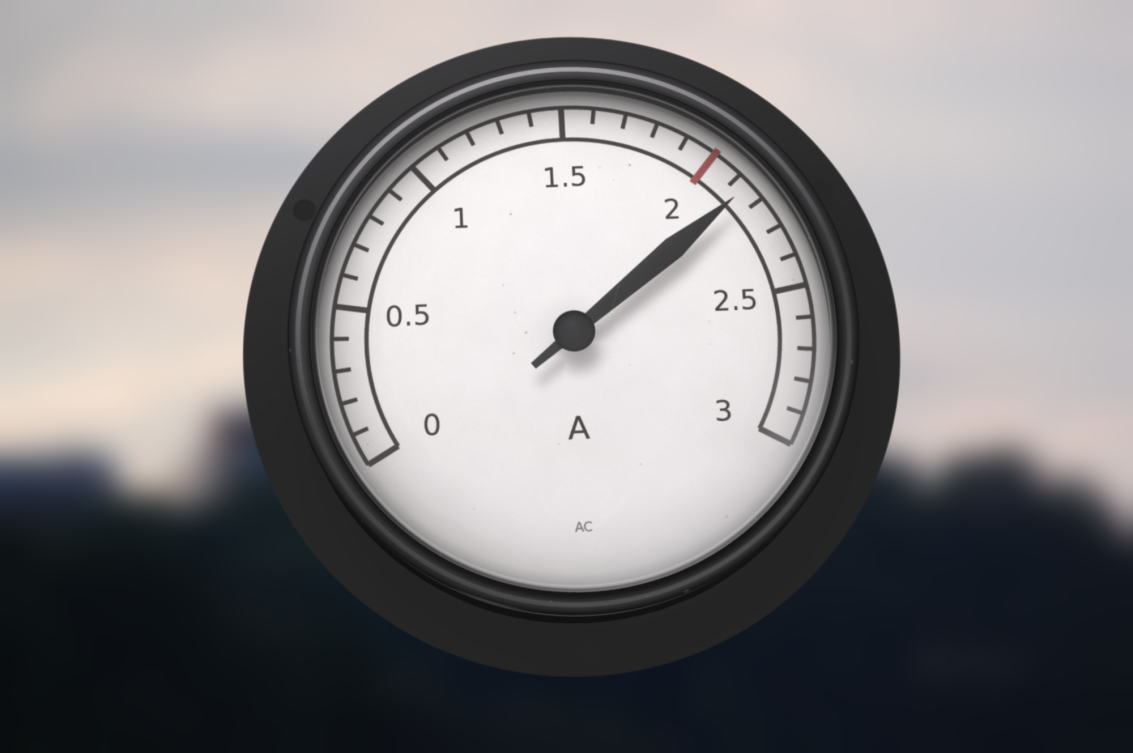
2.15 A
